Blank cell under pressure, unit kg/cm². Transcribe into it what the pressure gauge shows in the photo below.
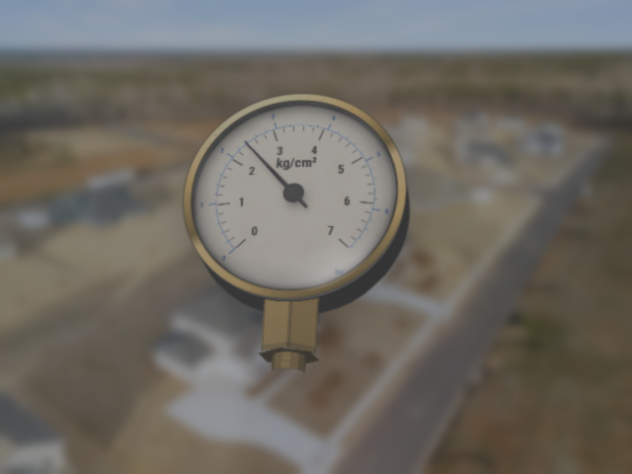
2.4 kg/cm²
